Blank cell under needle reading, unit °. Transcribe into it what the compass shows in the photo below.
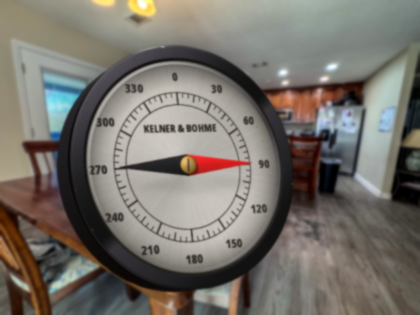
90 °
